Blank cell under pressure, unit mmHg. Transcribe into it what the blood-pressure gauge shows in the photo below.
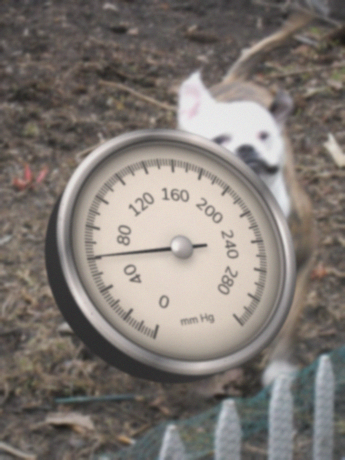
60 mmHg
